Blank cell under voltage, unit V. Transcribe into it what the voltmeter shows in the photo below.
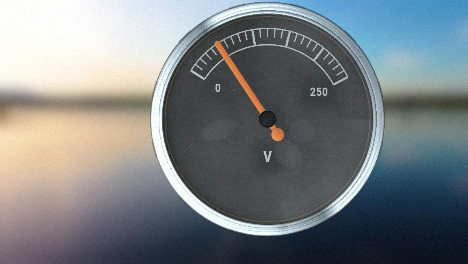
50 V
